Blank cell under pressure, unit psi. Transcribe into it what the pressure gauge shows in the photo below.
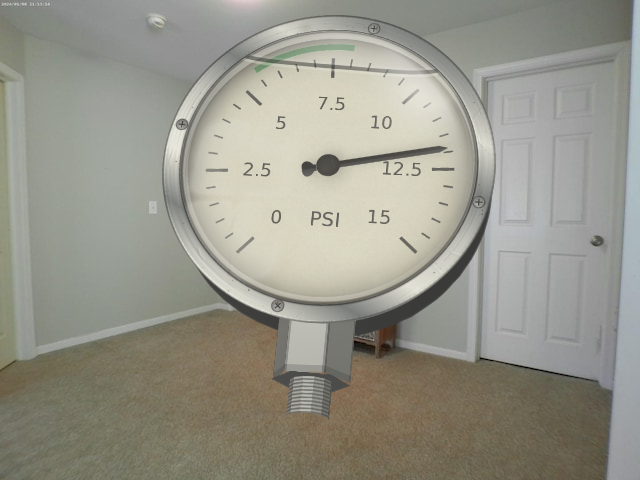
12 psi
